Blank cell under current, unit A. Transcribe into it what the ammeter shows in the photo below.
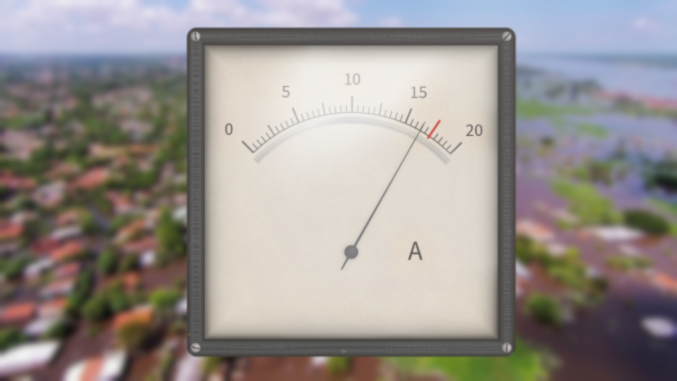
16.5 A
